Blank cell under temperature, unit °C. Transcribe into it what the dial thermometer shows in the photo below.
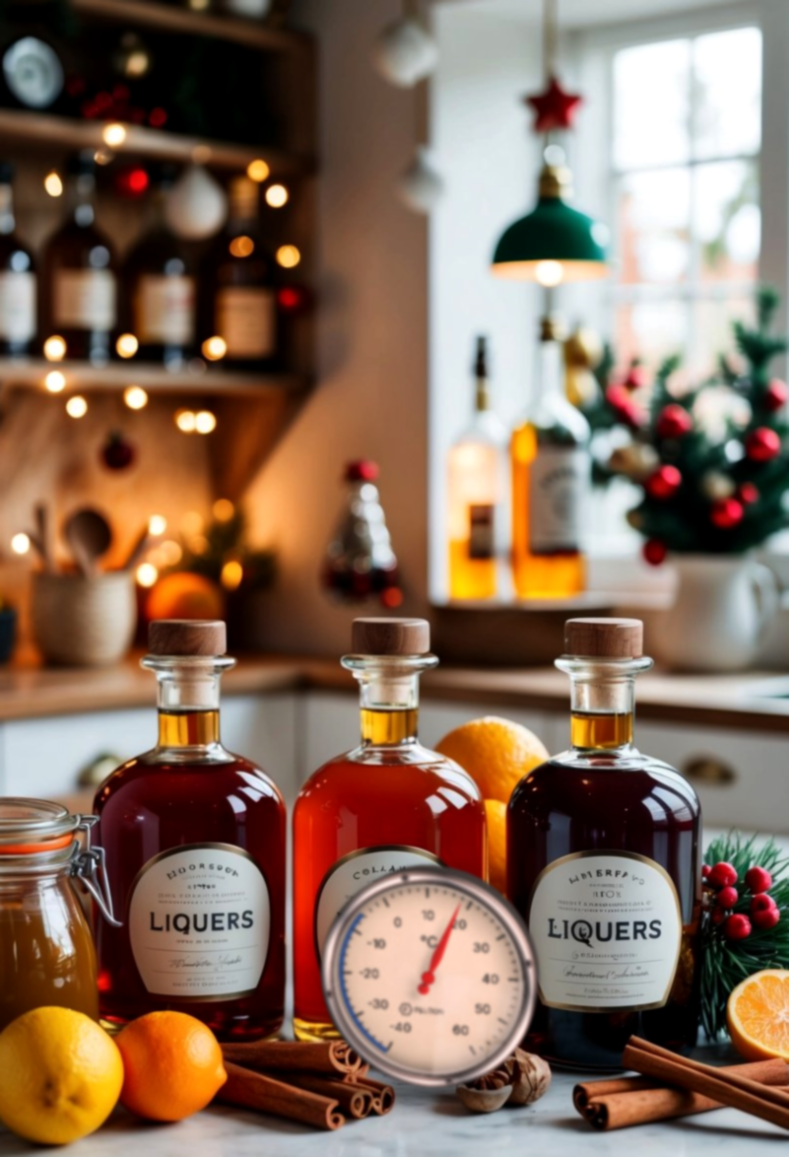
18 °C
